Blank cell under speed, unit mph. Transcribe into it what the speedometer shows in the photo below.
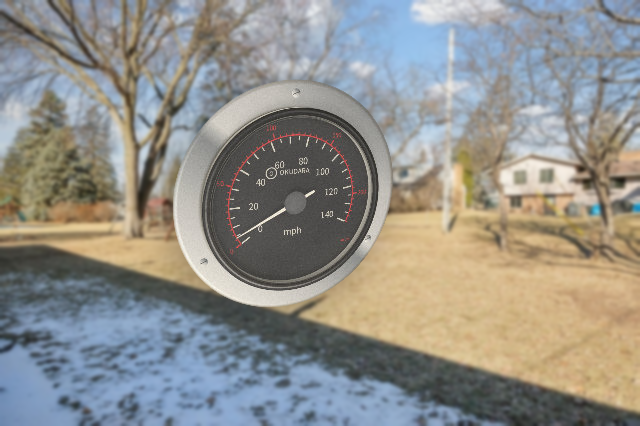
5 mph
